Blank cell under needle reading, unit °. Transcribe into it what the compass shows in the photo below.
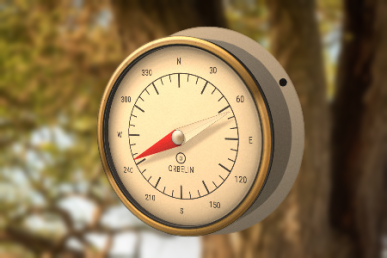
245 °
